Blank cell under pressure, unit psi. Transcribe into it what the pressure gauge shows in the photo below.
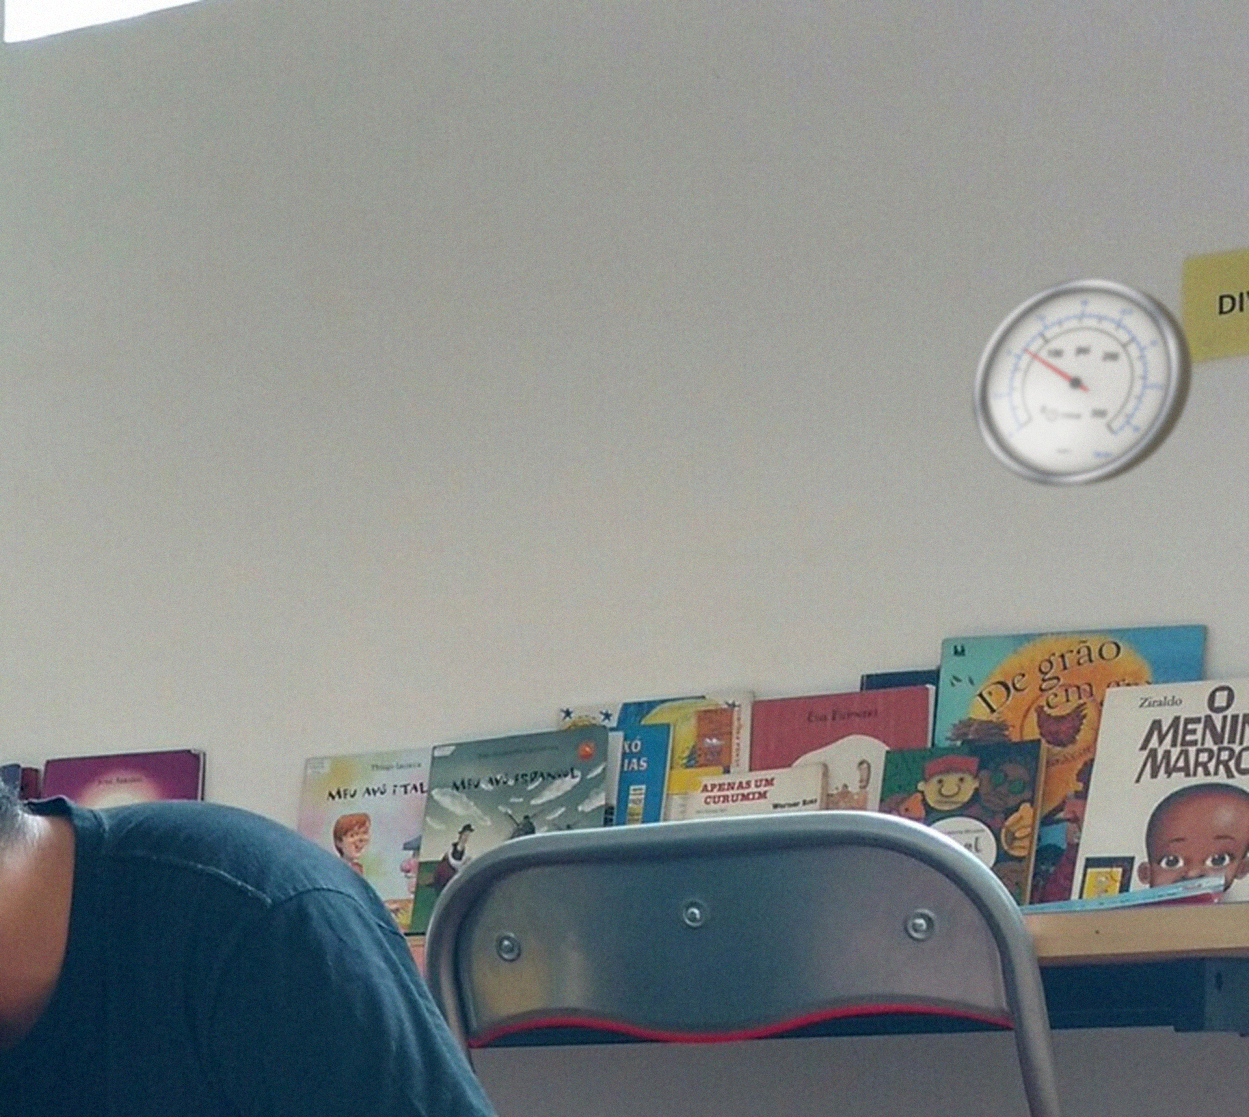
80 psi
